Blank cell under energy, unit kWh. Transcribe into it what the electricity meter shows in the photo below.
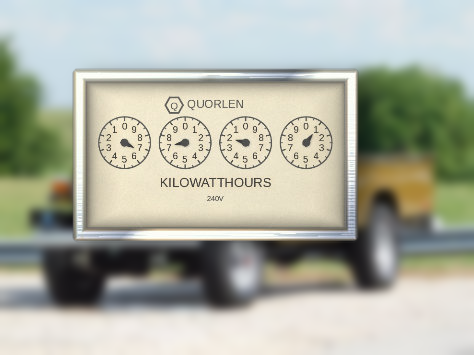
6721 kWh
